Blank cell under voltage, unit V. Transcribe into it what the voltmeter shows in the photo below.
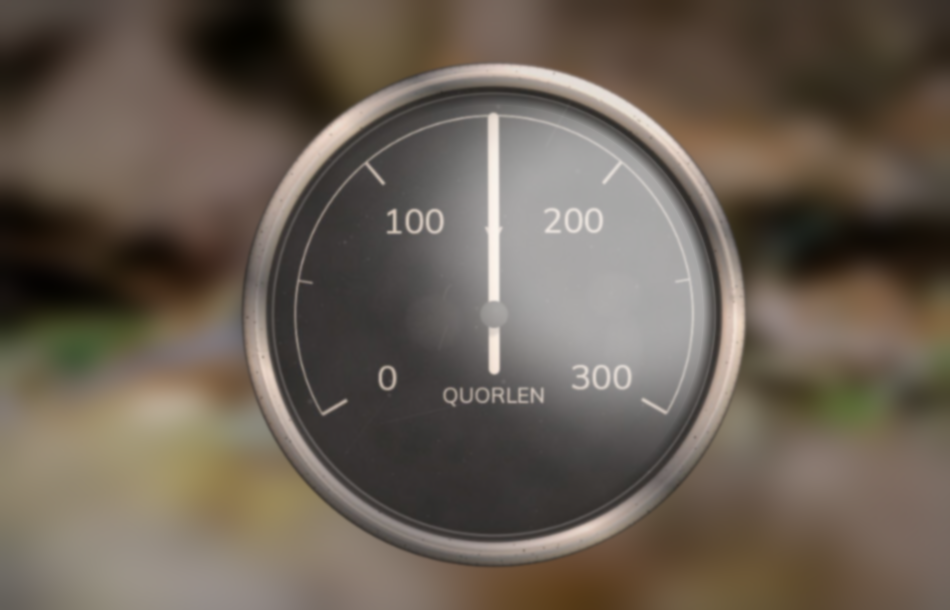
150 V
